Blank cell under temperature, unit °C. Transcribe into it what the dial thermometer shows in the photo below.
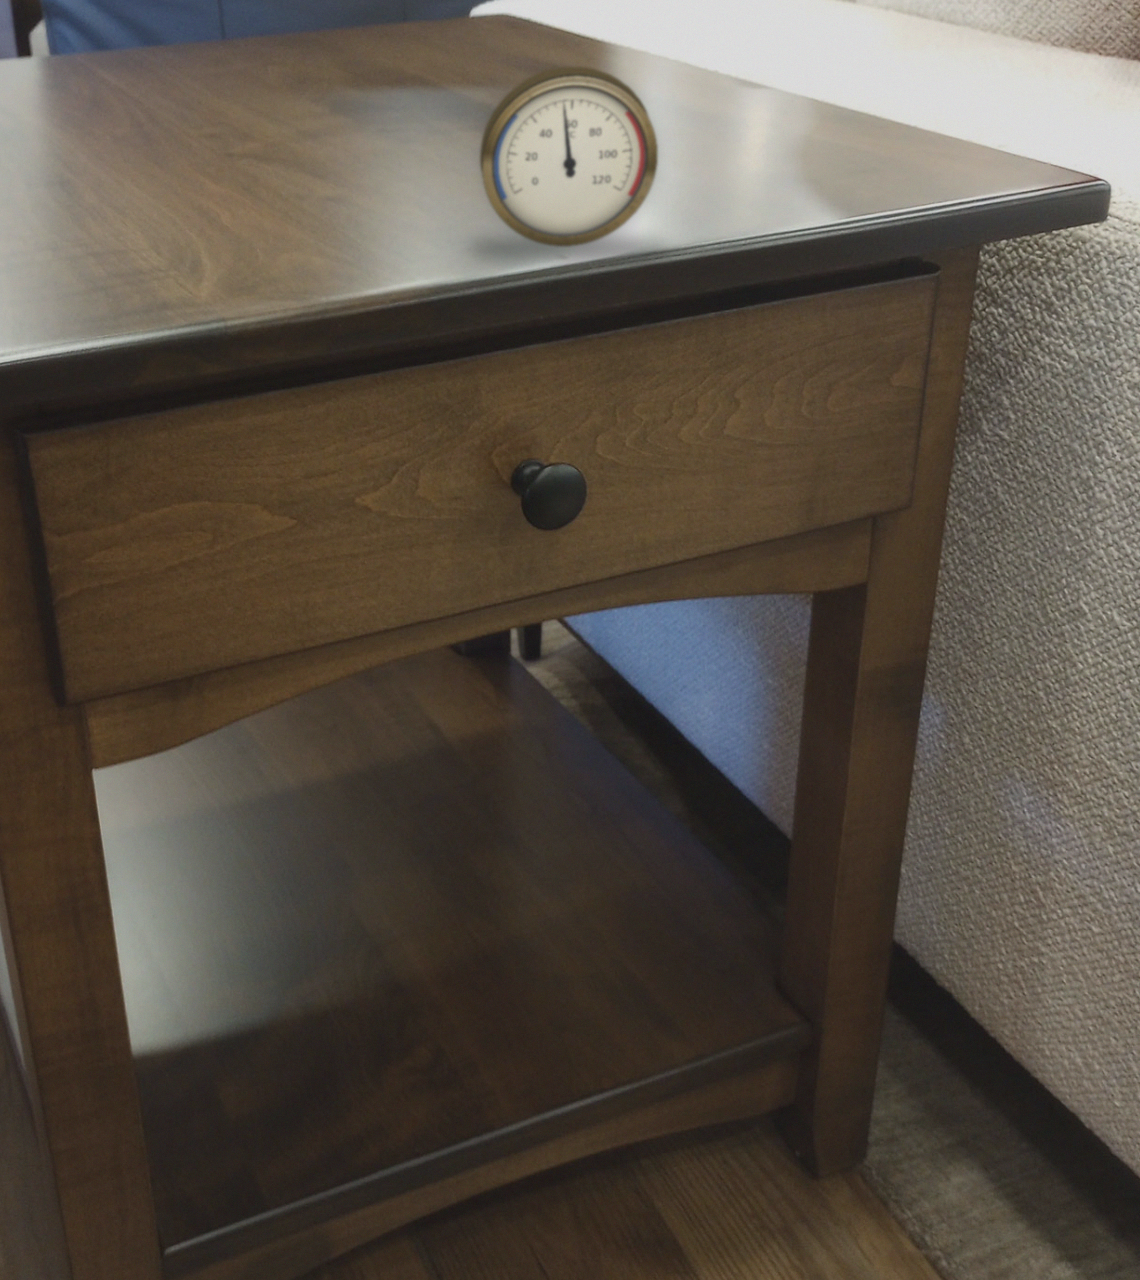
56 °C
